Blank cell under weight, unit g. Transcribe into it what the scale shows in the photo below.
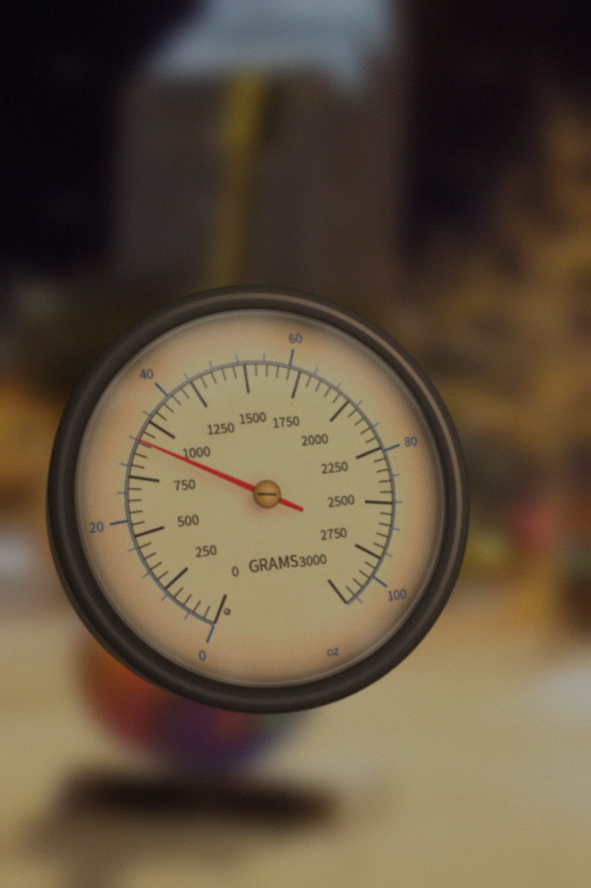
900 g
